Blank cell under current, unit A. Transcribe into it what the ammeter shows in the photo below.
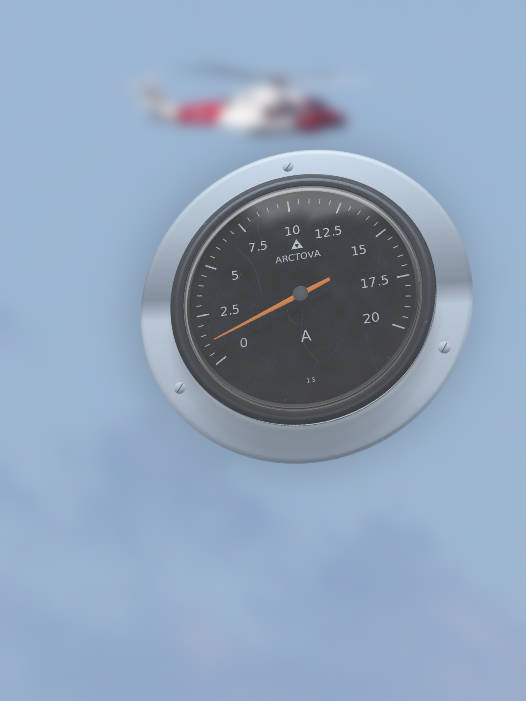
1 A
